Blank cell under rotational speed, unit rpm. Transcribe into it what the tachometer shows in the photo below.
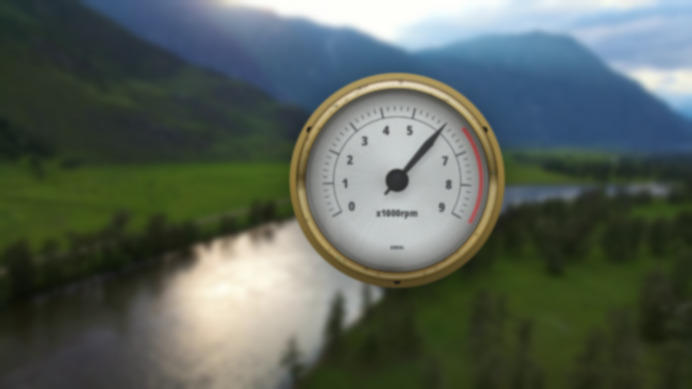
6000 rpm
